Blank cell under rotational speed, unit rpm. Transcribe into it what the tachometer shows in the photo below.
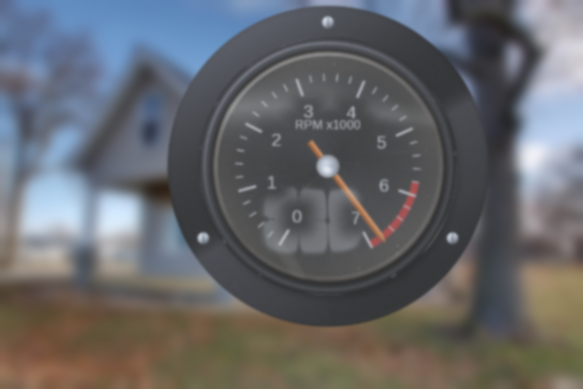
6800 rpm
